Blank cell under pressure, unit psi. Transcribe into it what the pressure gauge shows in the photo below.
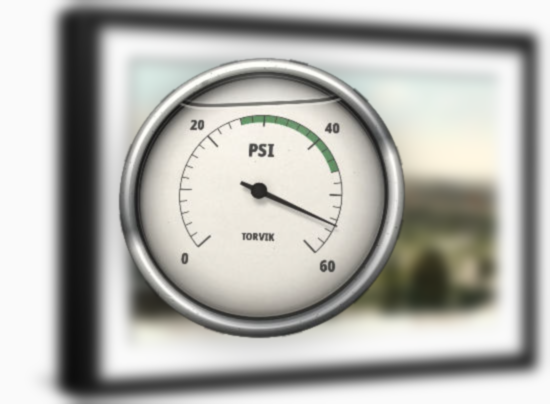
55 psi
